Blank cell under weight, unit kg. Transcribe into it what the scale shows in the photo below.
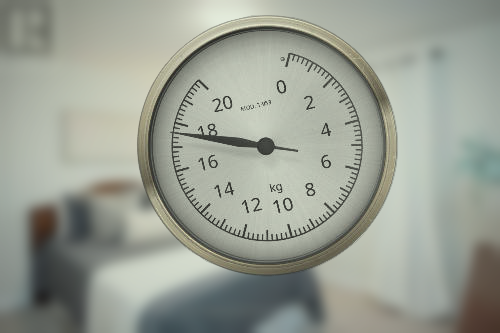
17.6 kg
